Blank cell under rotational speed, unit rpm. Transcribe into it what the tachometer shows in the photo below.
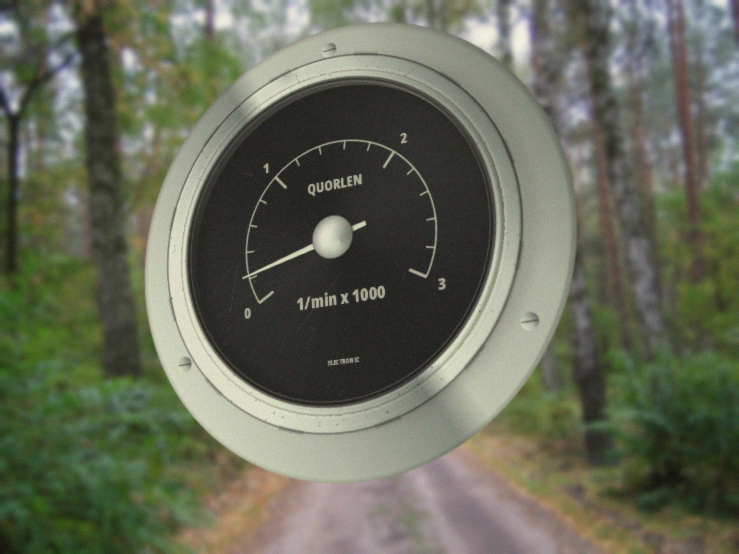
200 rpm
